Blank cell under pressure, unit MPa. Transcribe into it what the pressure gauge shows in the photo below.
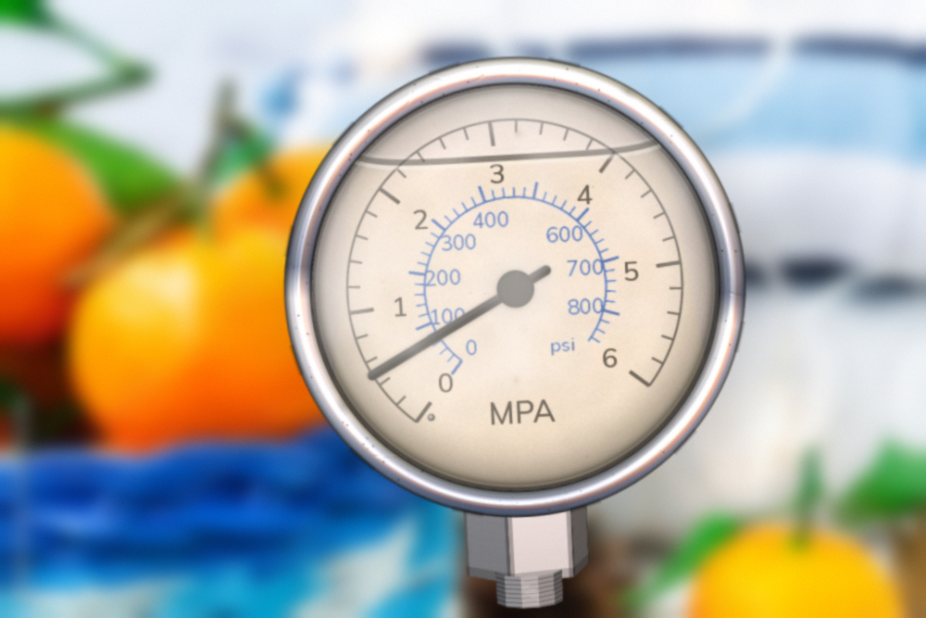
0.5 MPa
